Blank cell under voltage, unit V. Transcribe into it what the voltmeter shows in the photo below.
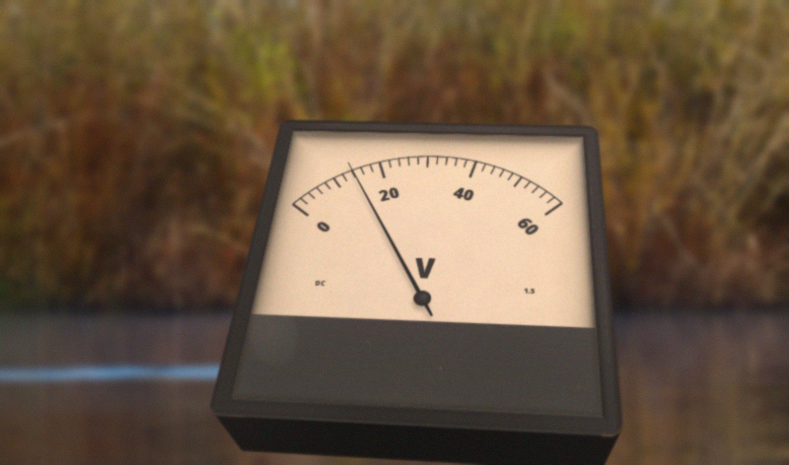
14 V
